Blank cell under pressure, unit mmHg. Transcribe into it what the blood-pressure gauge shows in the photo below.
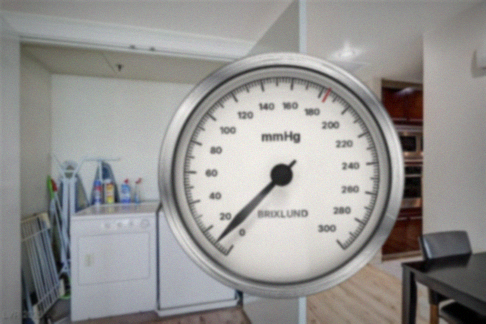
10 mmHg
